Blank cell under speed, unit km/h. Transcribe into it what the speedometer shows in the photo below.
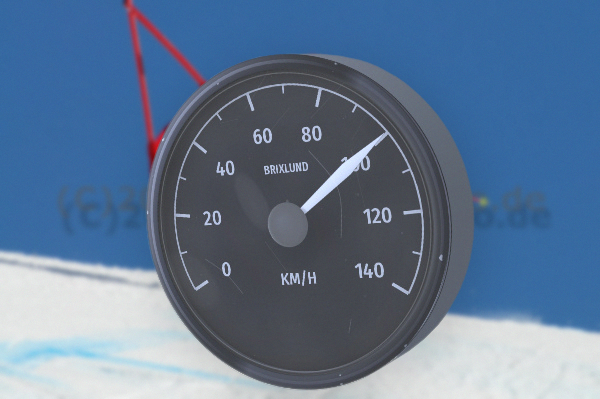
100 km/h
